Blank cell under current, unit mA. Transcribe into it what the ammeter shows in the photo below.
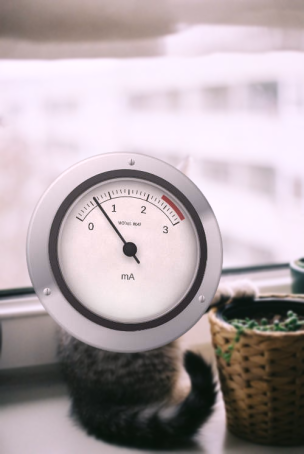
0.6 mA
